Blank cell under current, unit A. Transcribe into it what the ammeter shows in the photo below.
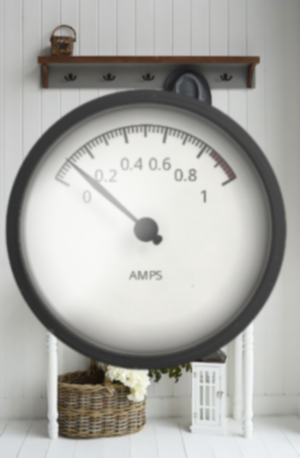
0.1 A
